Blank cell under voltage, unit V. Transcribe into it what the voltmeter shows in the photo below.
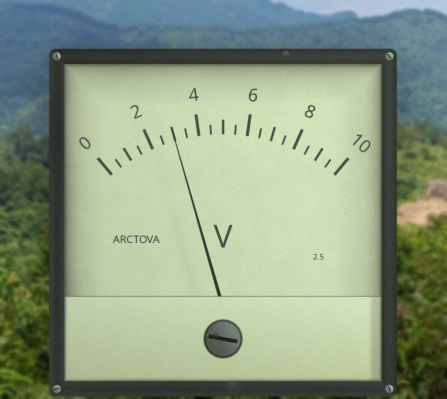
3 V
